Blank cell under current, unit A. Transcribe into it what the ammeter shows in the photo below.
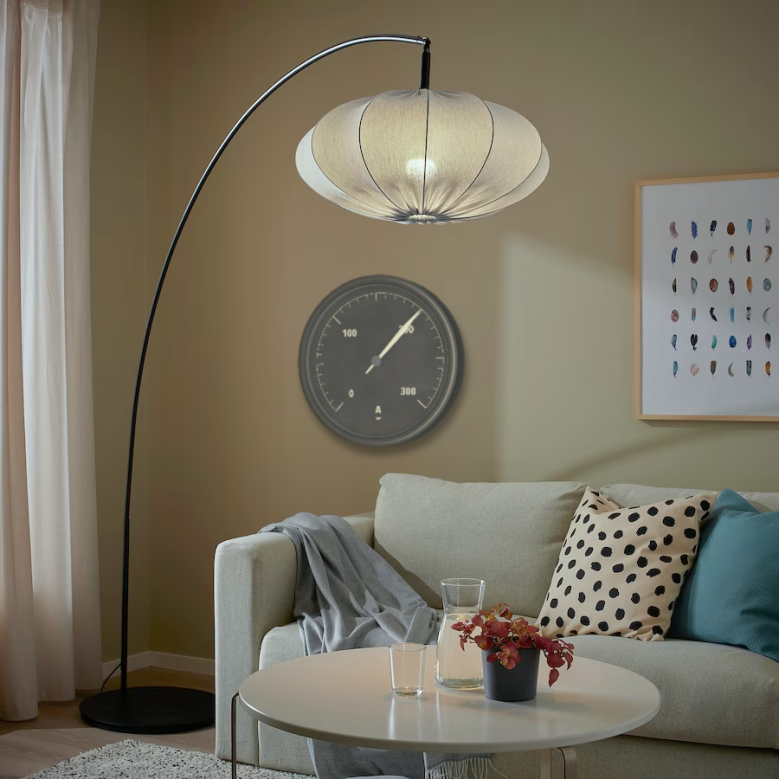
200 A
